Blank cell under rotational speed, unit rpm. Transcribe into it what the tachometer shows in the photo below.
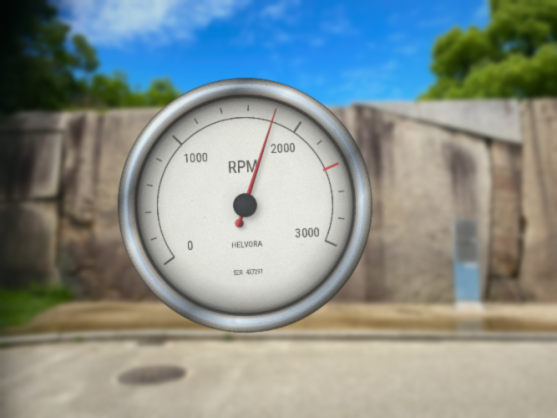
1800 rpm
